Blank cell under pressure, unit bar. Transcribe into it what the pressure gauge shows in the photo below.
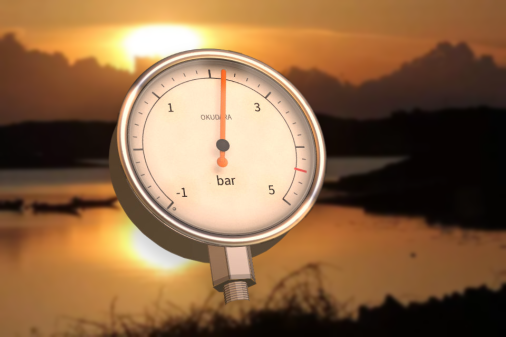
2.2 bar
